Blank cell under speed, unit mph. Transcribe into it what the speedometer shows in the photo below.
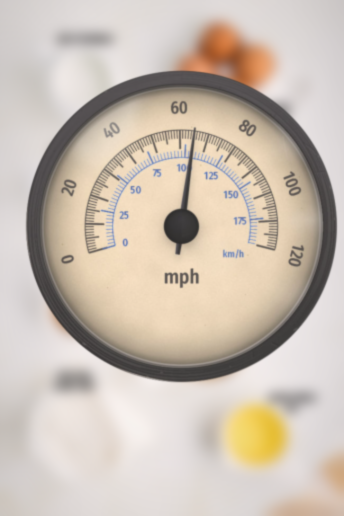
65 mph
